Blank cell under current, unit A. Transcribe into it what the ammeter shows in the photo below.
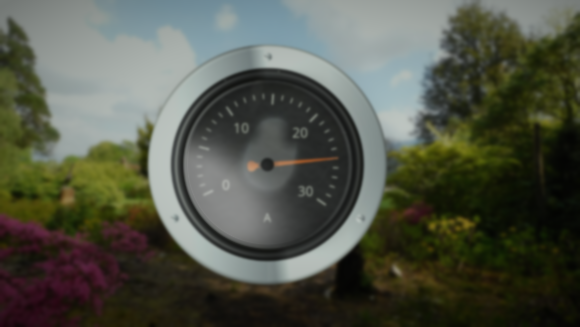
25 A
